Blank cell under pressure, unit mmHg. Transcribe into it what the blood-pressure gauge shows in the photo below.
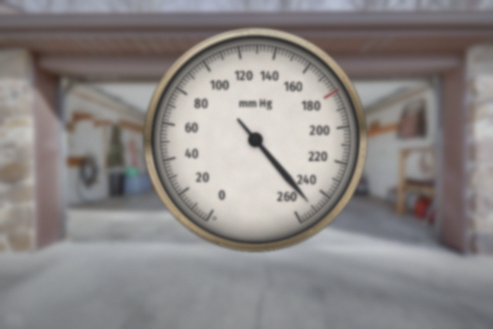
250 mmHg
